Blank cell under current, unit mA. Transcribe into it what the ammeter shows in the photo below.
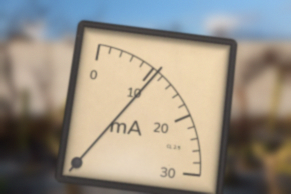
11 mA
